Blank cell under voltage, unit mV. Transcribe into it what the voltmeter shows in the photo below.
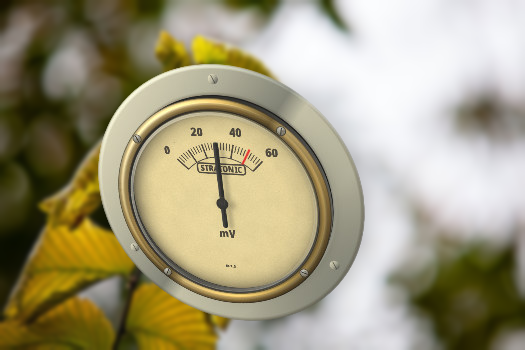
30 mV
